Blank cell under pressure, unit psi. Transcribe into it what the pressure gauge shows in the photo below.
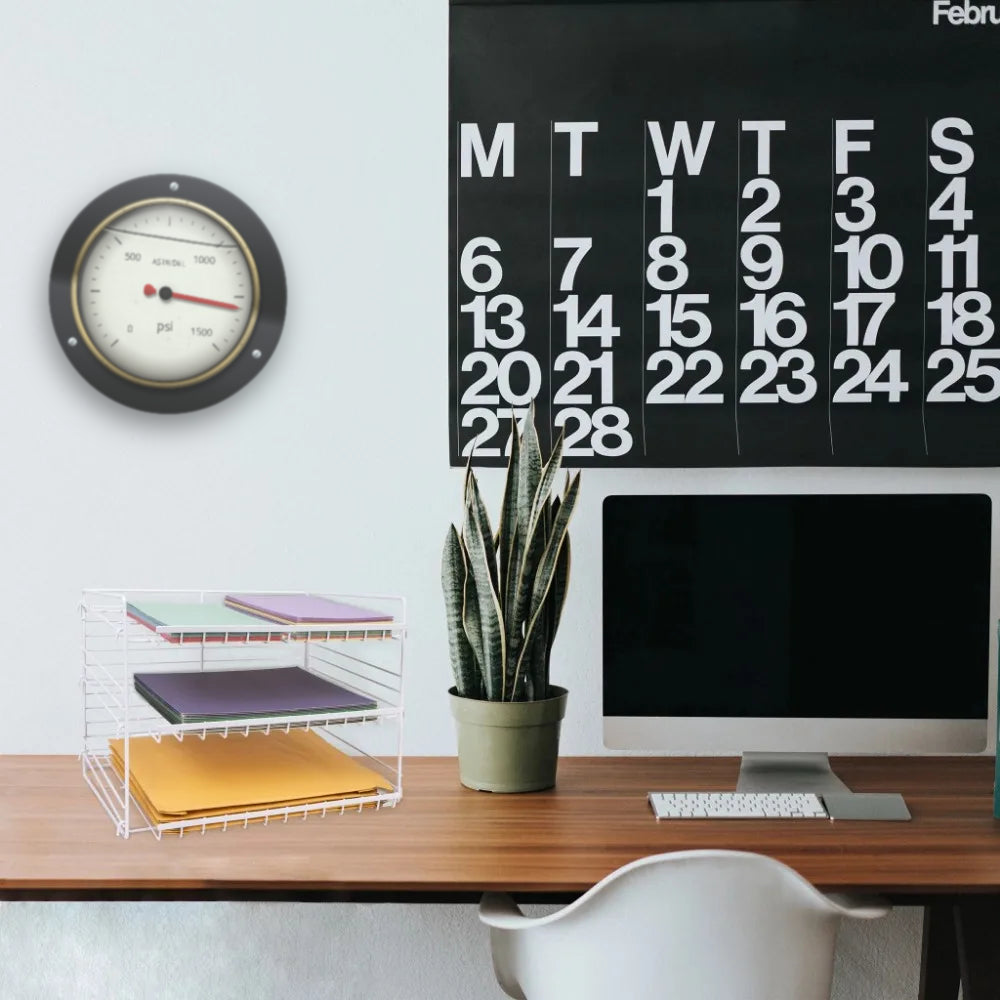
1300 psi
